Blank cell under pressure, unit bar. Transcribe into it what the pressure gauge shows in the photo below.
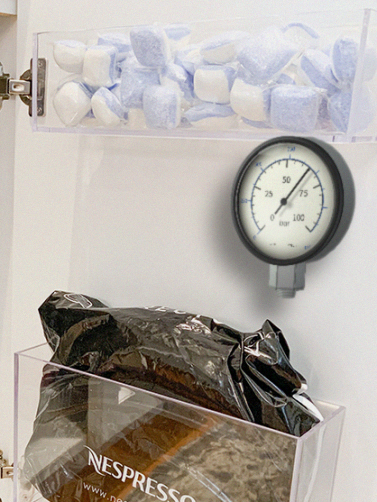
65 bar
